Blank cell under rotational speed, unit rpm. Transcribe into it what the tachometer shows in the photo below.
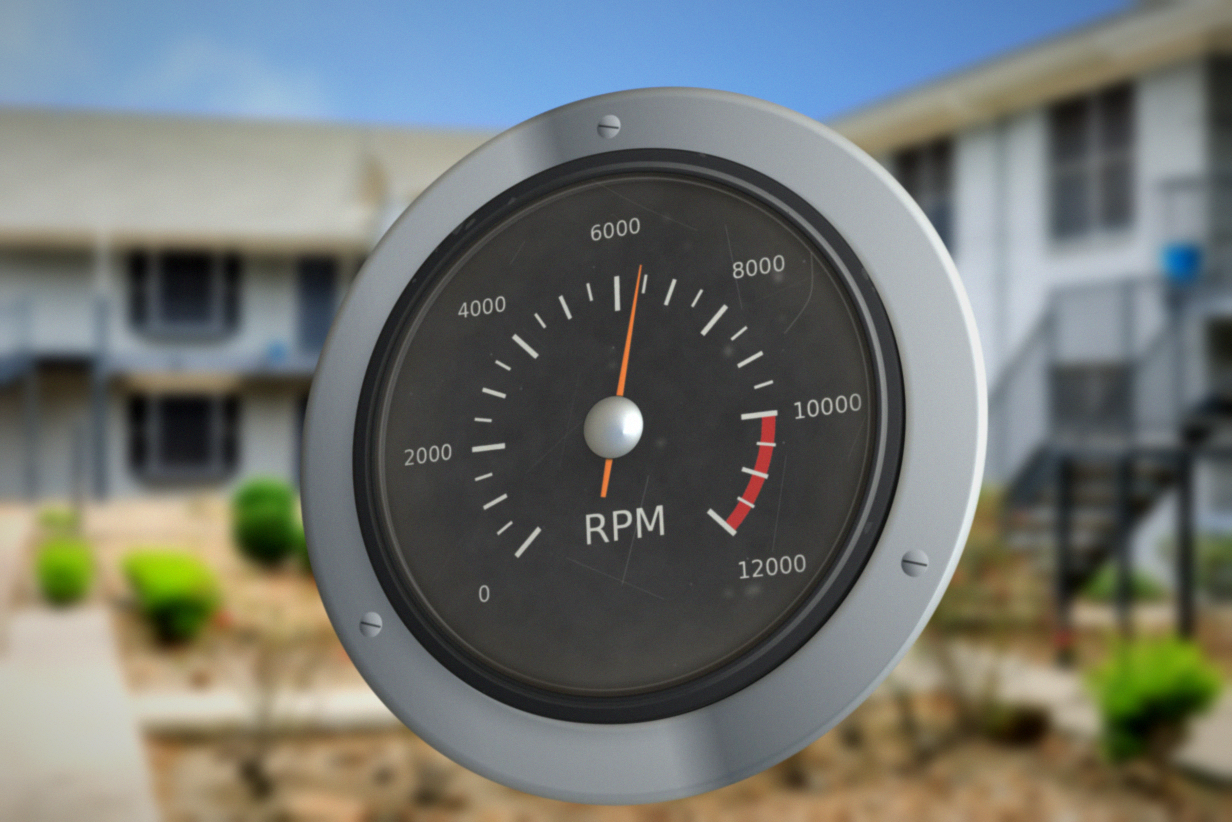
6500 rpm
